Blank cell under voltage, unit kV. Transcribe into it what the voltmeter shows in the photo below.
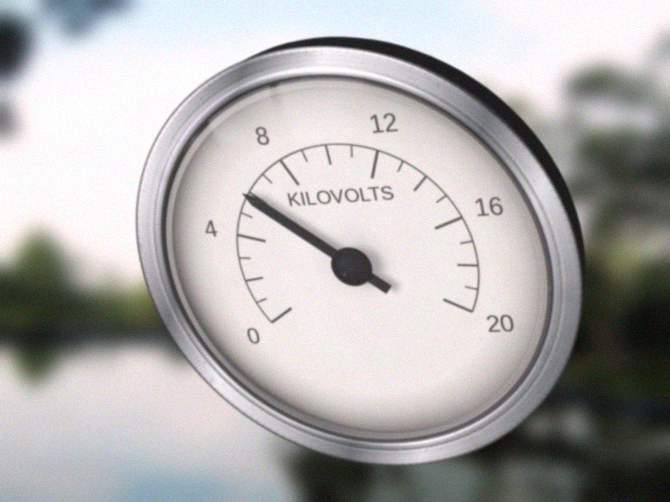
6 kV
